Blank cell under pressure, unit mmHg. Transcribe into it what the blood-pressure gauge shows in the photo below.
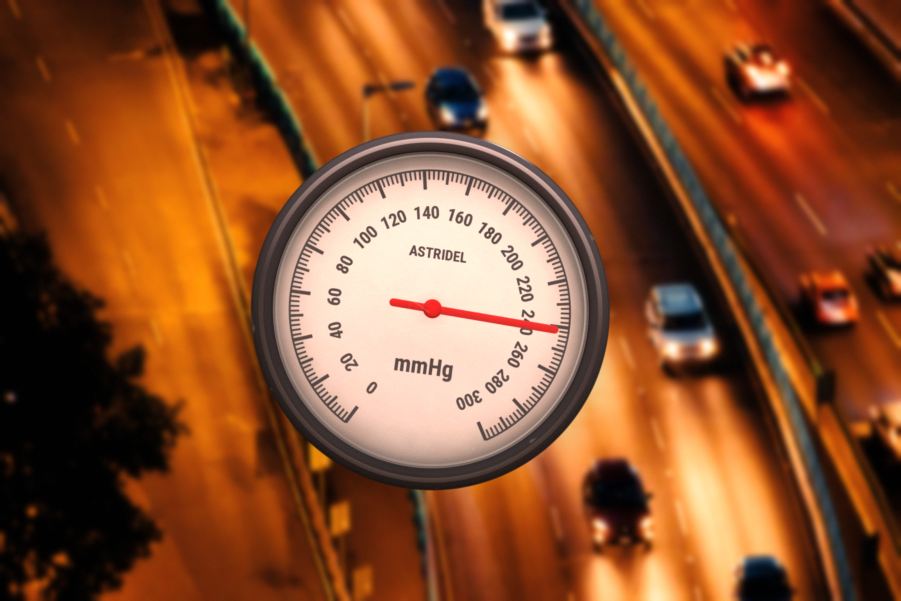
242 mmHg
